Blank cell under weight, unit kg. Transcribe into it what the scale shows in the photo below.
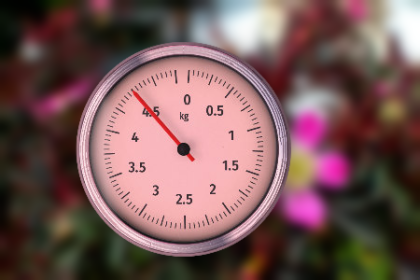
4.5 kg
